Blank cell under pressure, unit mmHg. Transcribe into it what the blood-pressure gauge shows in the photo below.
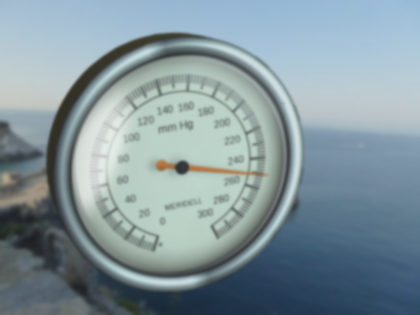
250 mmHg
